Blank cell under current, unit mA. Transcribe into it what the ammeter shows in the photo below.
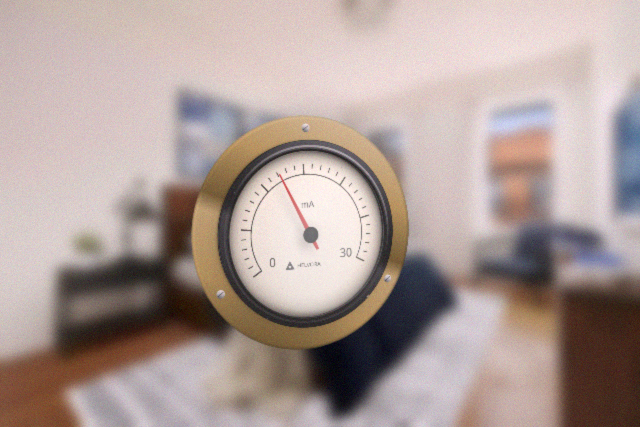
12 mA
